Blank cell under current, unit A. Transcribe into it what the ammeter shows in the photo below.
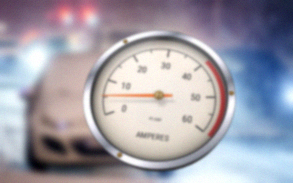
5 A
